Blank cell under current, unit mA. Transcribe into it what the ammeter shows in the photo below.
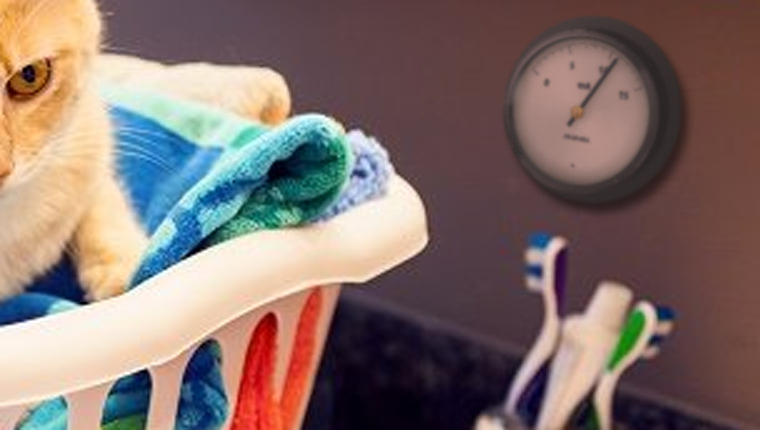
11 mA
